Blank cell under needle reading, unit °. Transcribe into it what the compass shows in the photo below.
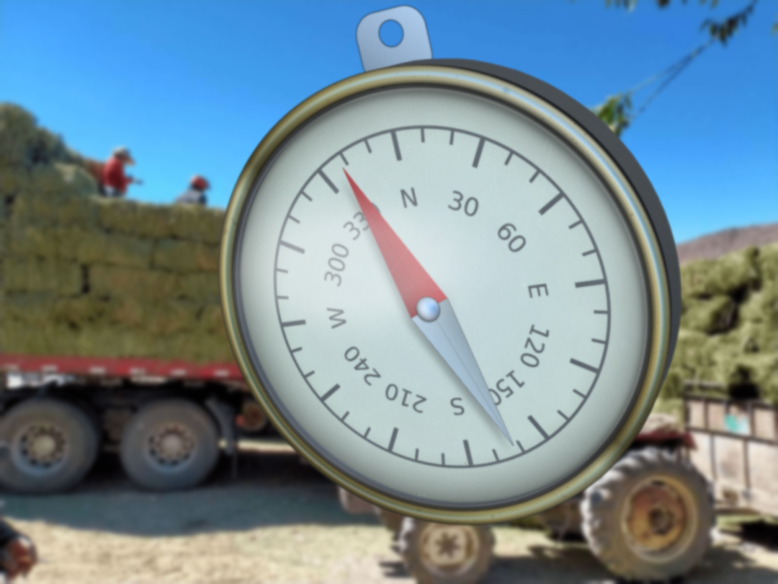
340 °
